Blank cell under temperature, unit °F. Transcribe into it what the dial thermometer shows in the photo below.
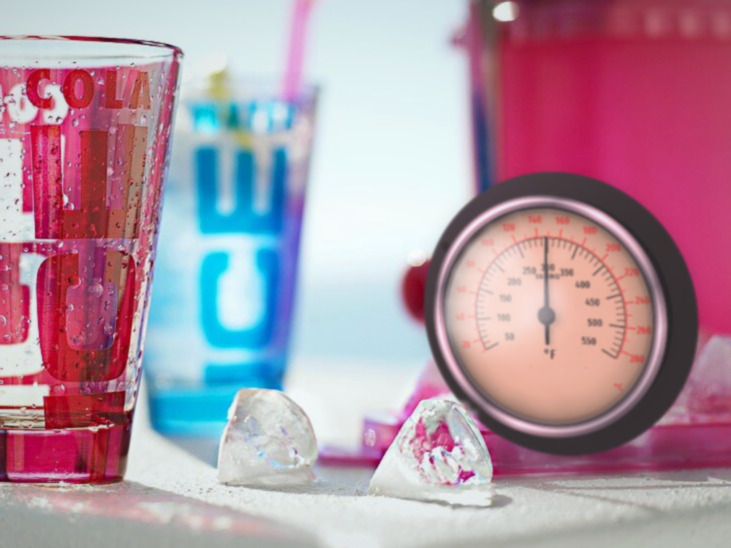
300 °F
